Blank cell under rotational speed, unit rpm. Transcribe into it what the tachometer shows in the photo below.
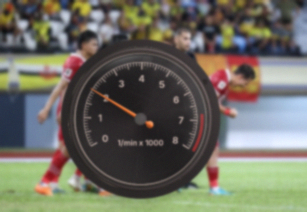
2000 rpm
